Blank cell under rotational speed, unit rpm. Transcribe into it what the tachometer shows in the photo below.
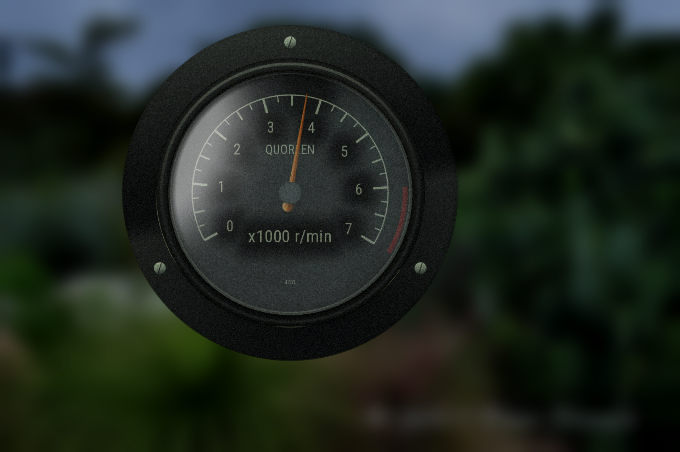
3750 rpm
